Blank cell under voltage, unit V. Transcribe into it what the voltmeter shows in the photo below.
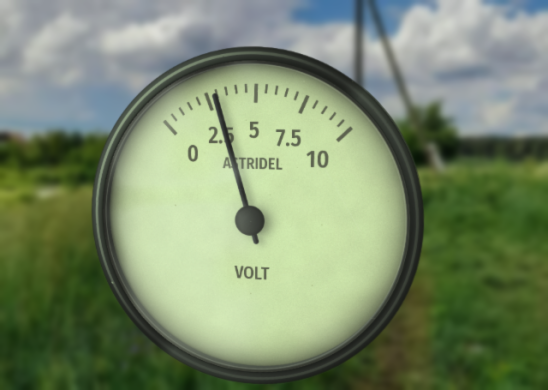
3 V
